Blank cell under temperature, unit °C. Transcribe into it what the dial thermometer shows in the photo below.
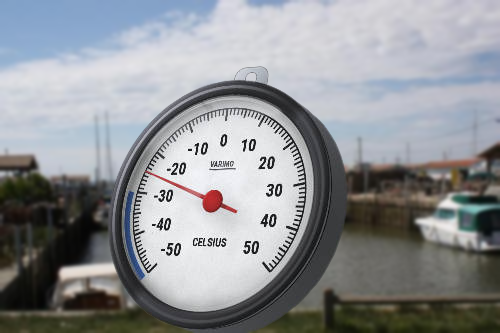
-25 °C
